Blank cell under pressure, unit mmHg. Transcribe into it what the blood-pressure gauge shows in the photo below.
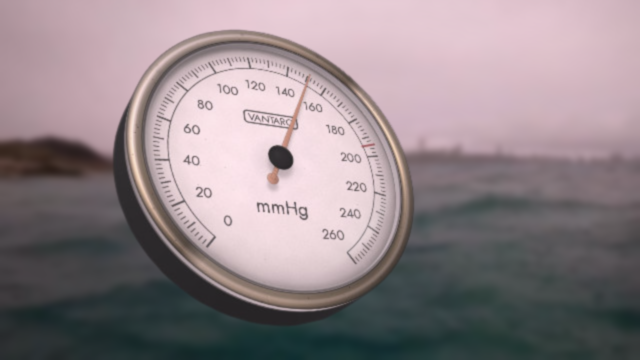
150 mmHg
